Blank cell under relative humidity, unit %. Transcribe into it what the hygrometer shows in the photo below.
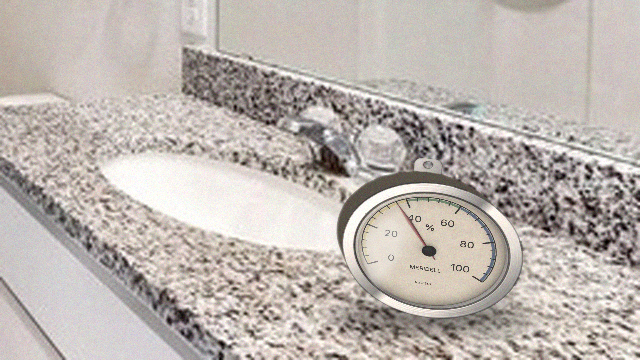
36 %
